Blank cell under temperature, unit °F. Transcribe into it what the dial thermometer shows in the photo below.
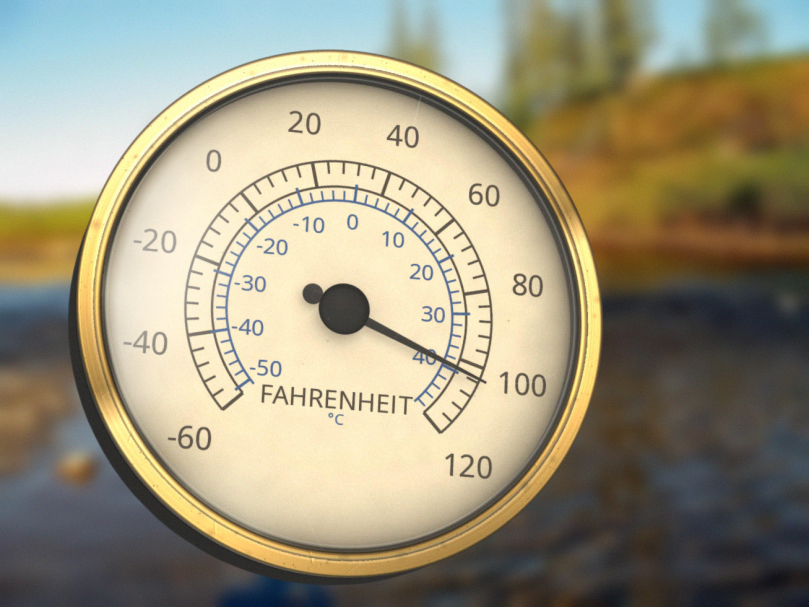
104 °F
